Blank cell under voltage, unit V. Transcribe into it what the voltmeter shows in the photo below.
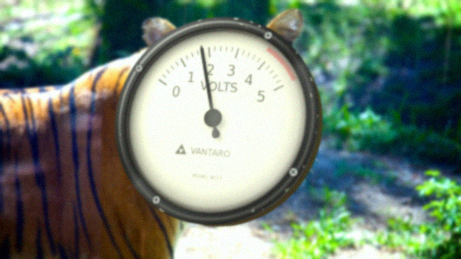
1.8 V
